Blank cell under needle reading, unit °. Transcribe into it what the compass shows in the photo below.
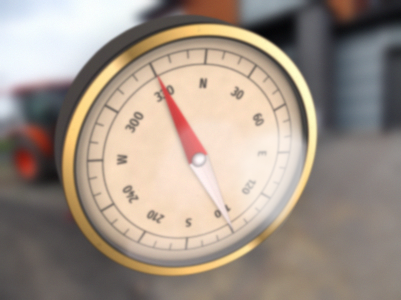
330 °
